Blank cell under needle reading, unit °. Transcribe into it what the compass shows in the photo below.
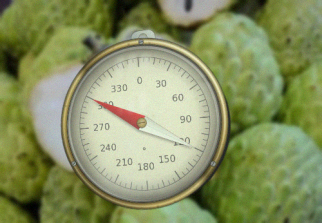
300 °
